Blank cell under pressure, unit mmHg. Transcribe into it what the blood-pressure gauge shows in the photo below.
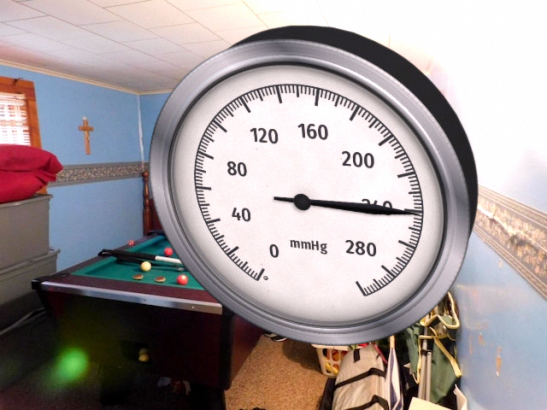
240 mmHg
